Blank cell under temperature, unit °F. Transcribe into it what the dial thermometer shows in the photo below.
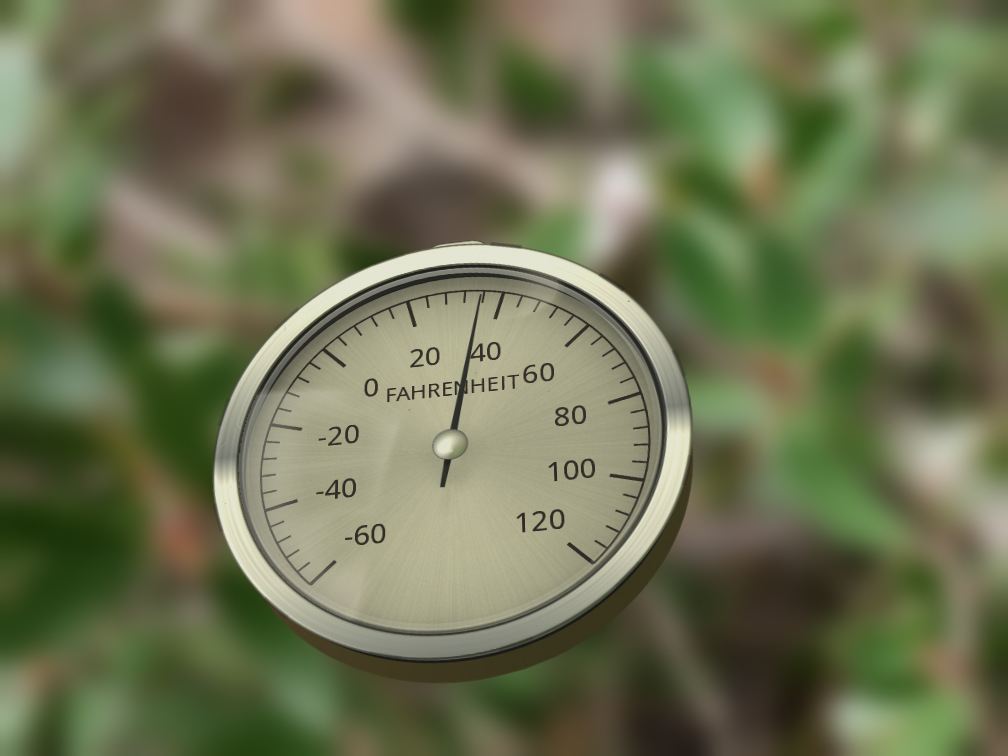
36 °F
